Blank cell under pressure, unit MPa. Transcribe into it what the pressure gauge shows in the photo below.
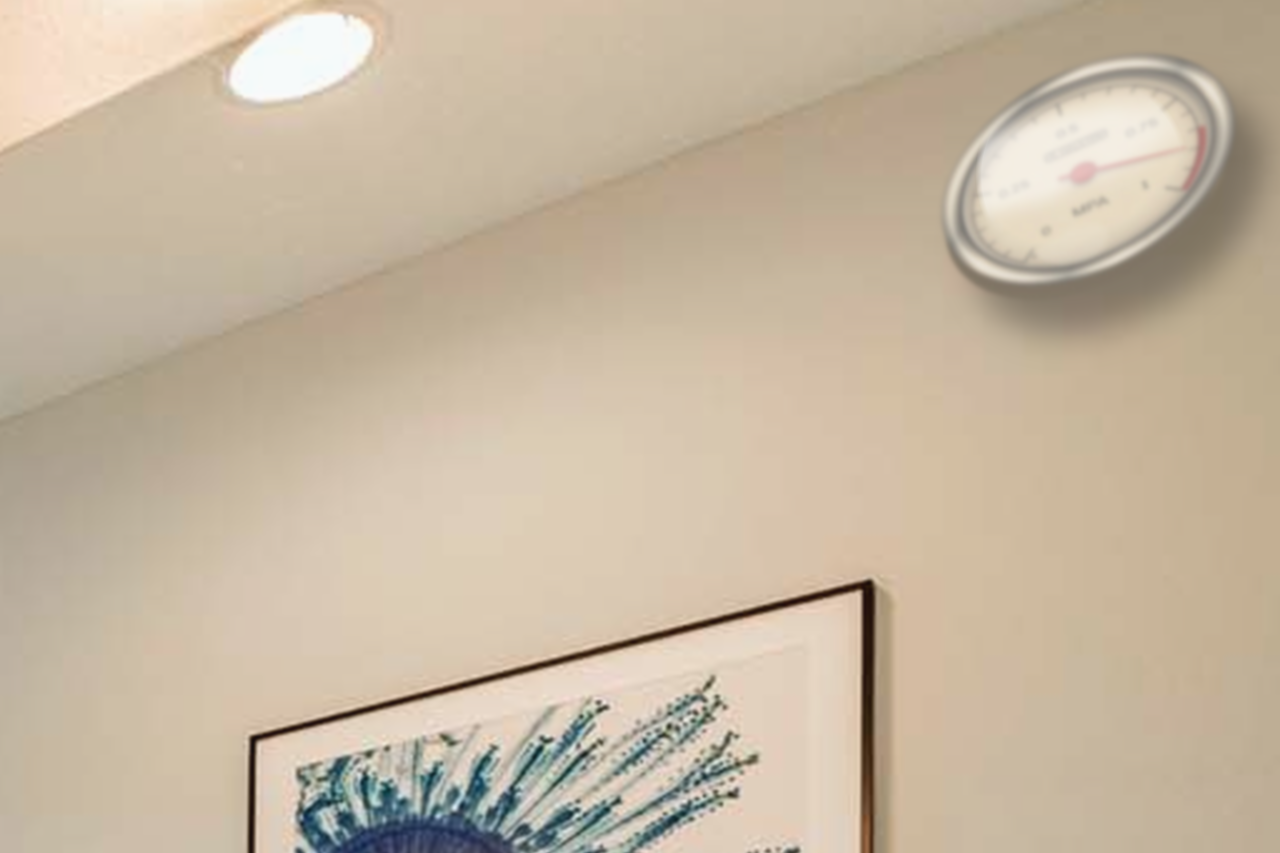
0.9 MPa
